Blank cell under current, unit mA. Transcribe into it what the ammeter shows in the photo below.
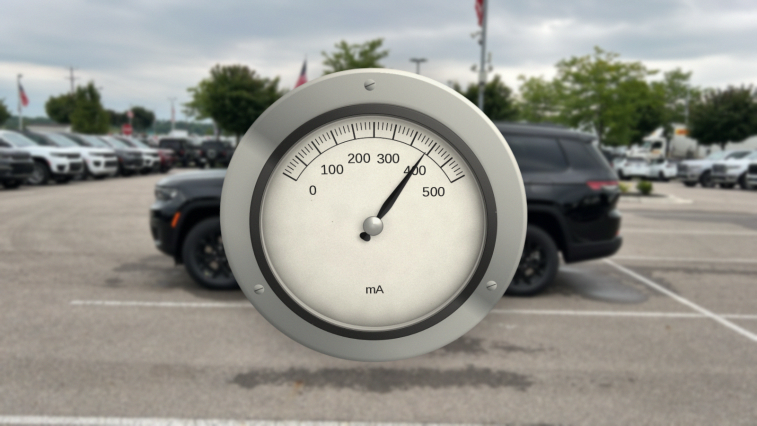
390 mA
